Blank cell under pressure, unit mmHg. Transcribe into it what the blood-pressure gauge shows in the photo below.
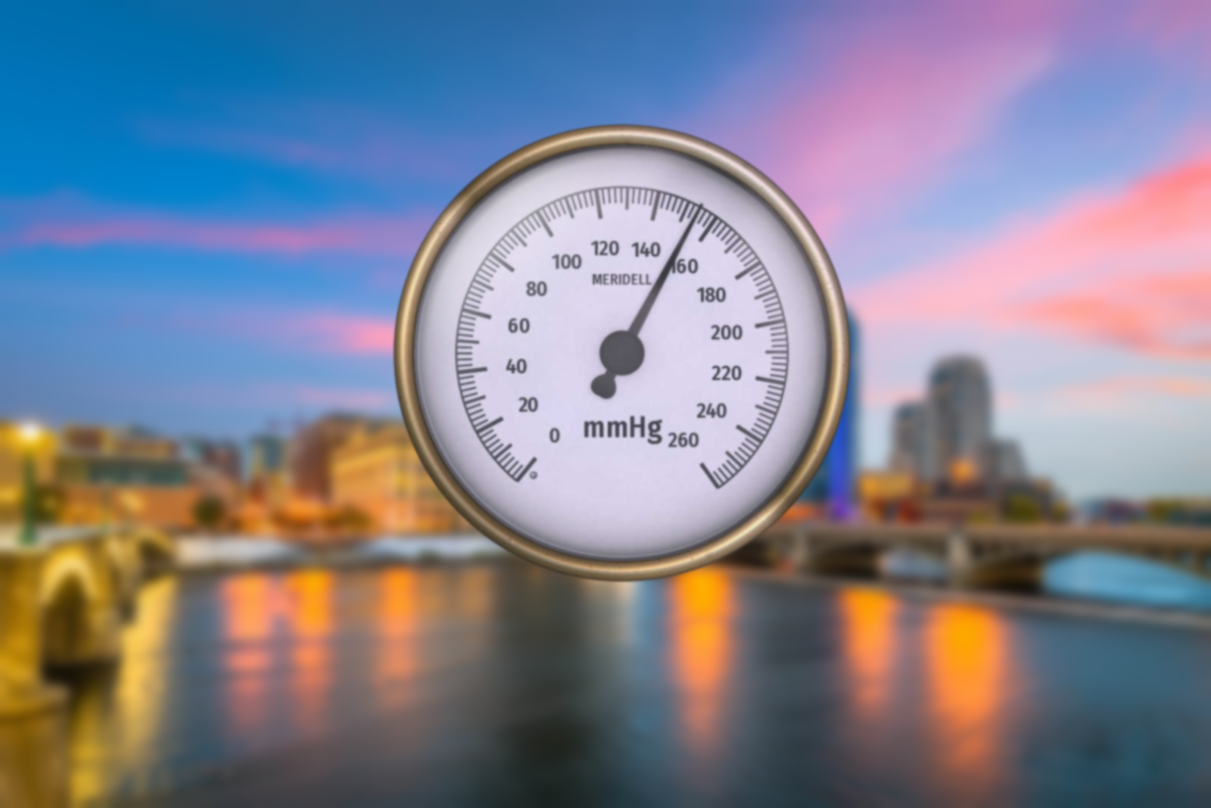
154 mmHg
